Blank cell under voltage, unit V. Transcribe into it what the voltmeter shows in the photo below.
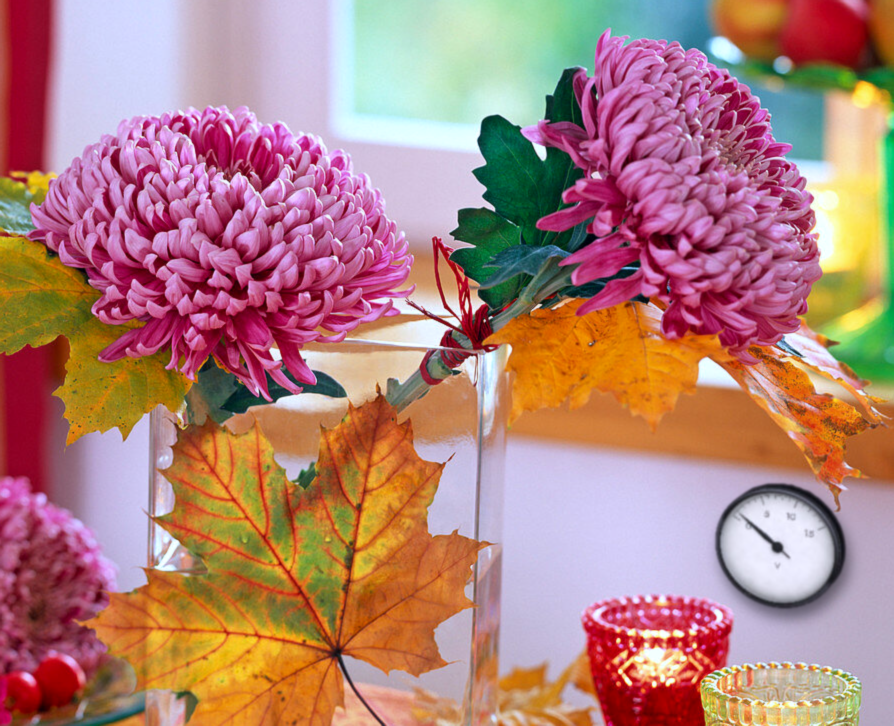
1 V
